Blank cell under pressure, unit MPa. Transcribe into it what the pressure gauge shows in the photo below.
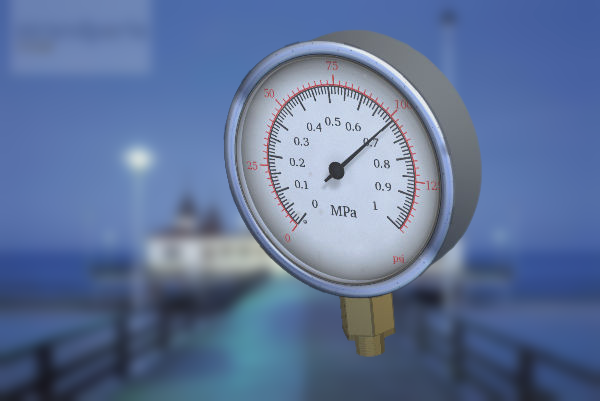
0.7 MPa
